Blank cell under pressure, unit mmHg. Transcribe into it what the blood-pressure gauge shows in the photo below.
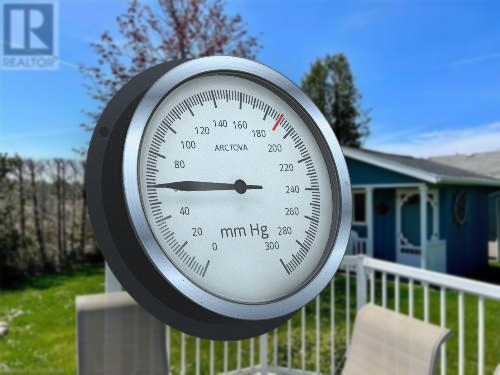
60 mmHg
